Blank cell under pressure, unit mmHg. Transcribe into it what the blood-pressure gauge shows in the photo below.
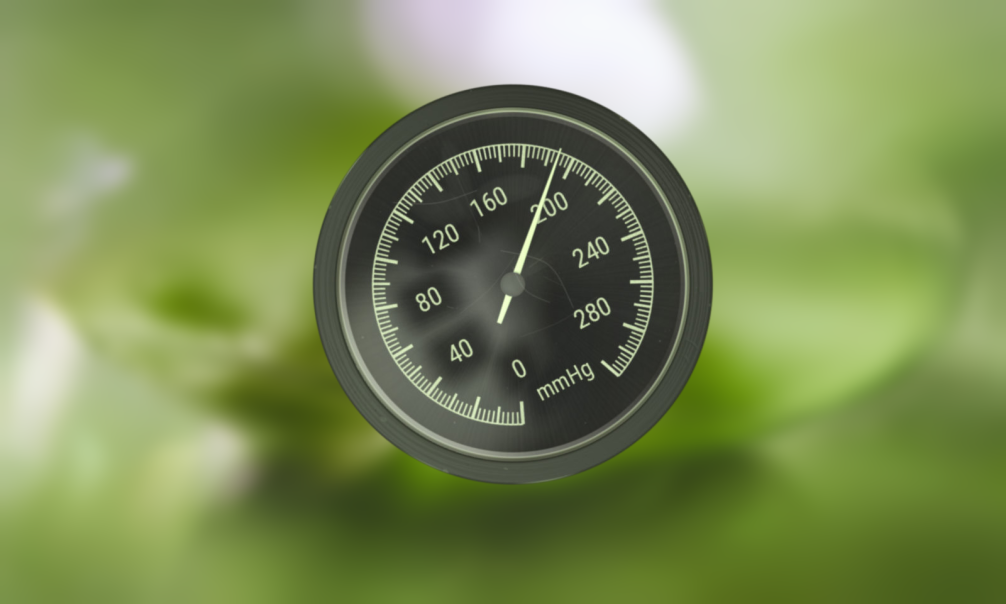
194 mmHg
